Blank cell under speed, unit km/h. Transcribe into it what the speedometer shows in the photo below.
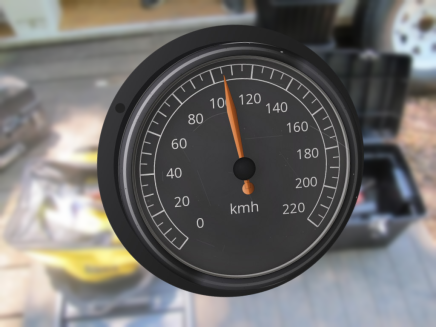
105 km/h
